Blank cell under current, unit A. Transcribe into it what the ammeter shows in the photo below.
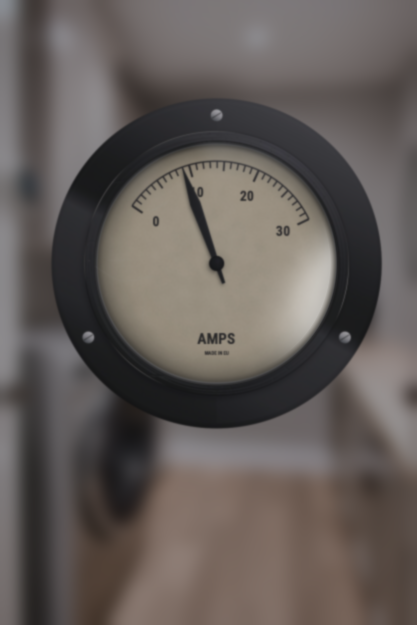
9 A
